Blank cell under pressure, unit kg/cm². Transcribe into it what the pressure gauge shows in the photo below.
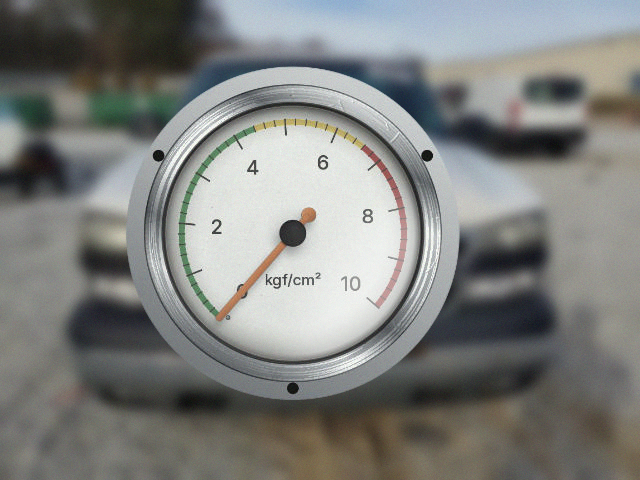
0 kg/cm²
